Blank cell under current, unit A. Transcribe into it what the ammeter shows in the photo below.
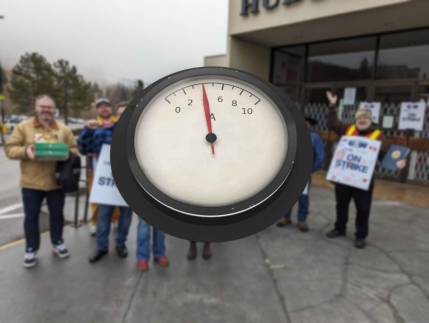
4 A
